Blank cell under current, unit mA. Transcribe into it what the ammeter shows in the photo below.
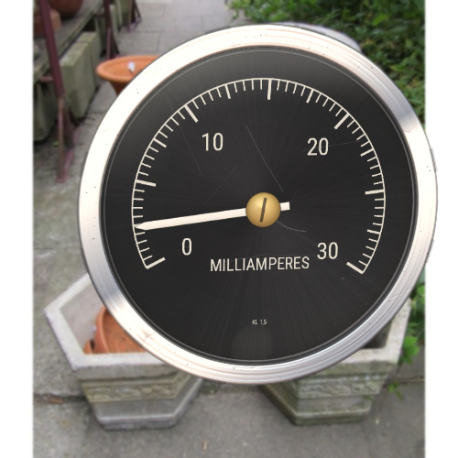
2.5 mA
